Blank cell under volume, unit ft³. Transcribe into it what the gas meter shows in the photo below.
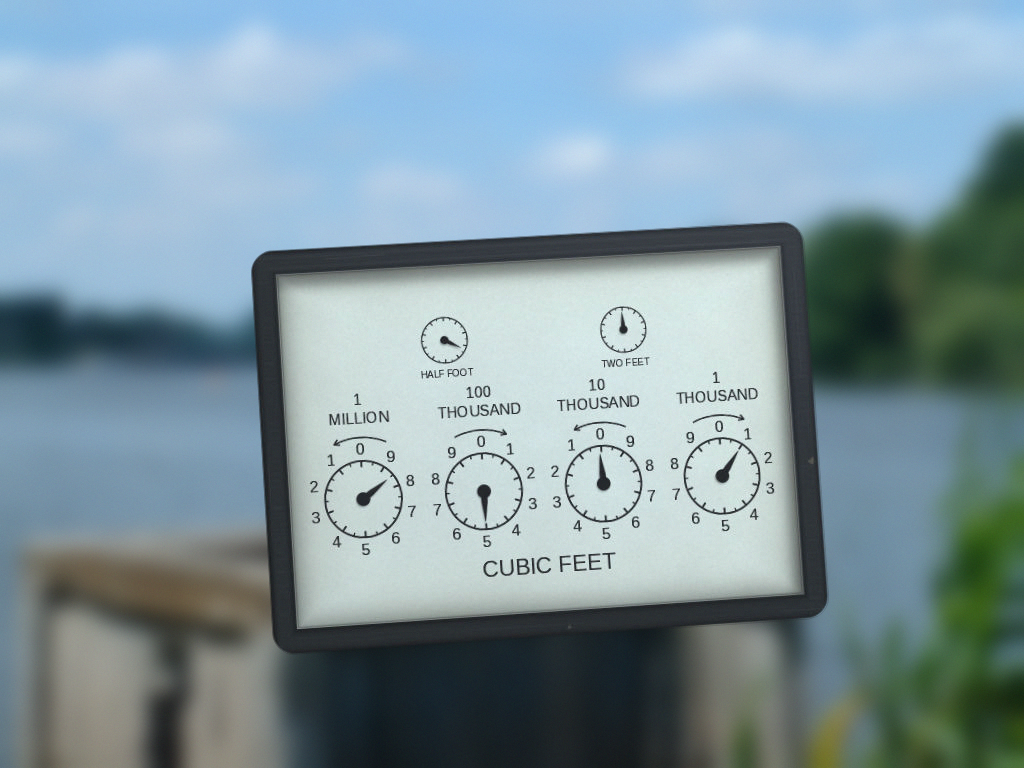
850100 ft³
